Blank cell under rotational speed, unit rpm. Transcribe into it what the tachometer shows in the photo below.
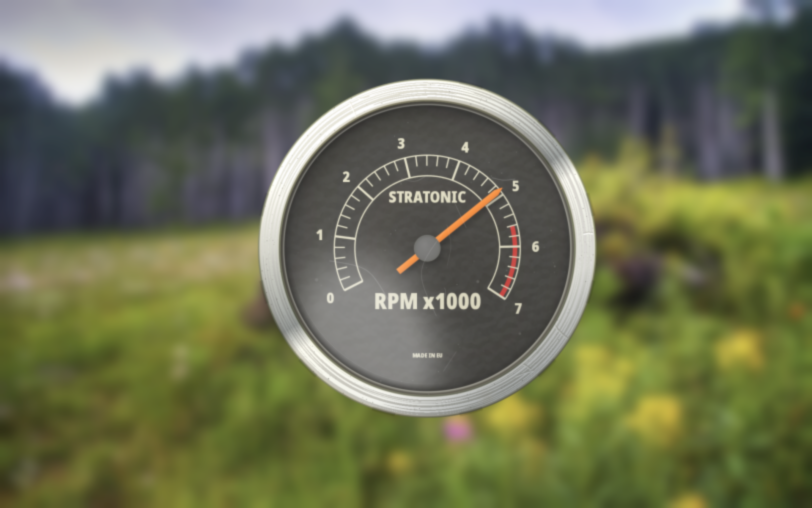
4900 rpm
